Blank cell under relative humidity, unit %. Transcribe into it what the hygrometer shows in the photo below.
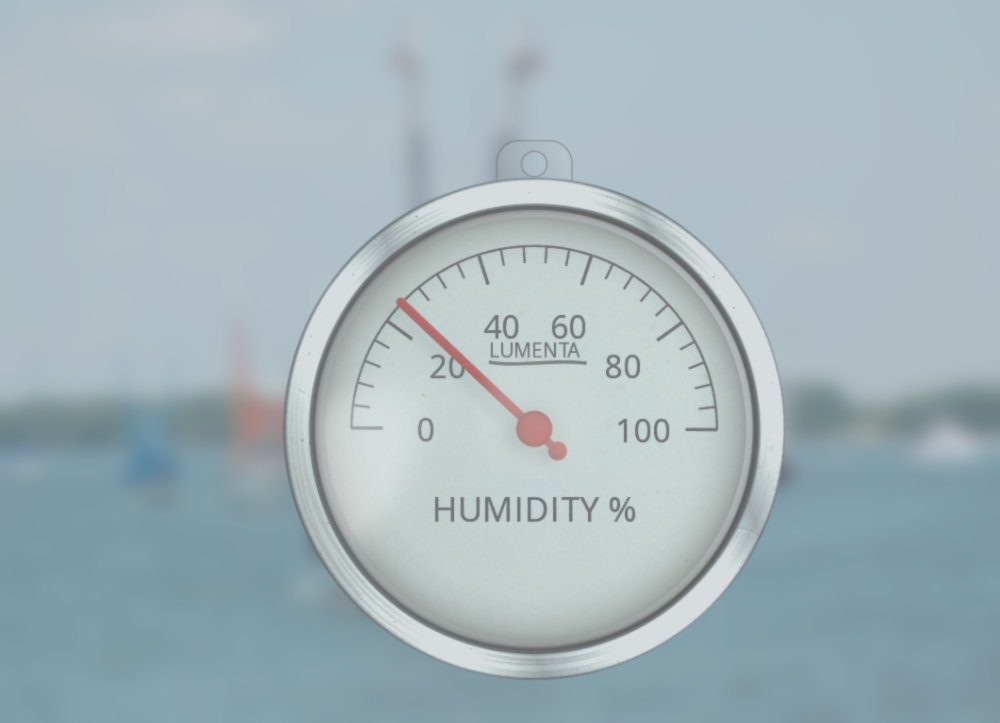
24 %
